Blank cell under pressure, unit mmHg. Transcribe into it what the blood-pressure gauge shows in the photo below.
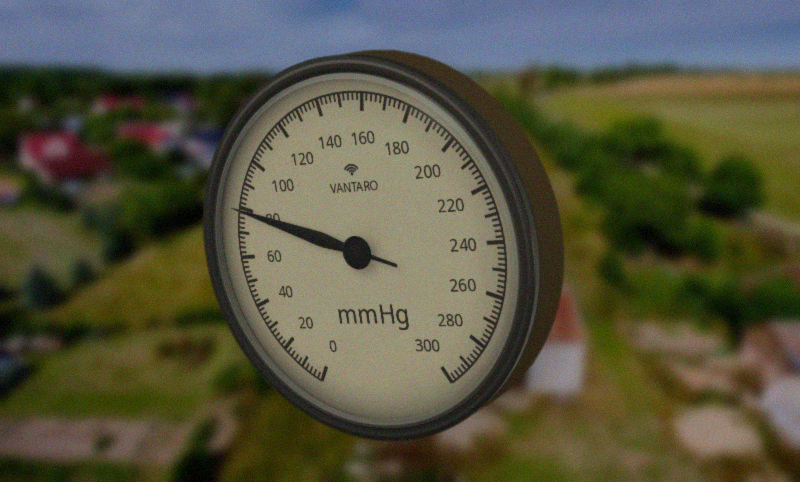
80 mmHg
